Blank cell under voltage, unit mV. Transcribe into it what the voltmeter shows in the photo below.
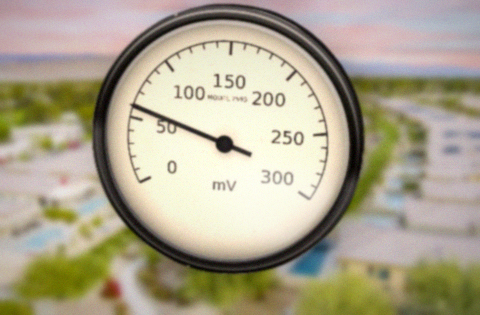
60 mV
